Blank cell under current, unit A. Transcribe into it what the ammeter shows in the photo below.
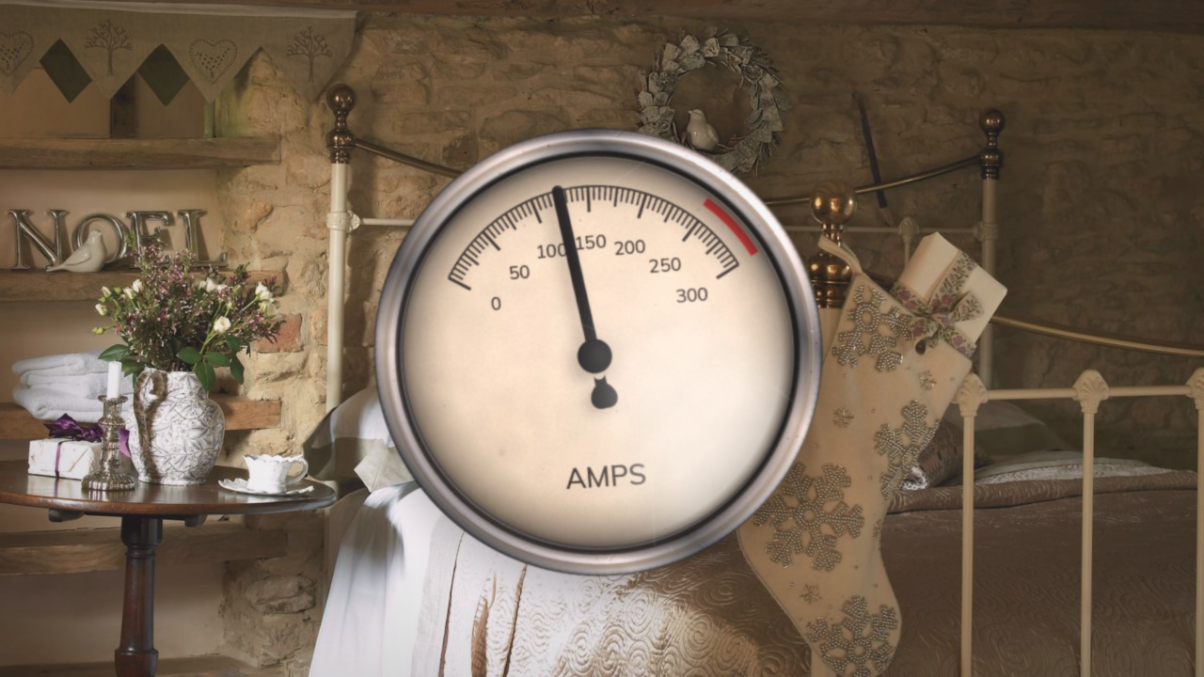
125 A
